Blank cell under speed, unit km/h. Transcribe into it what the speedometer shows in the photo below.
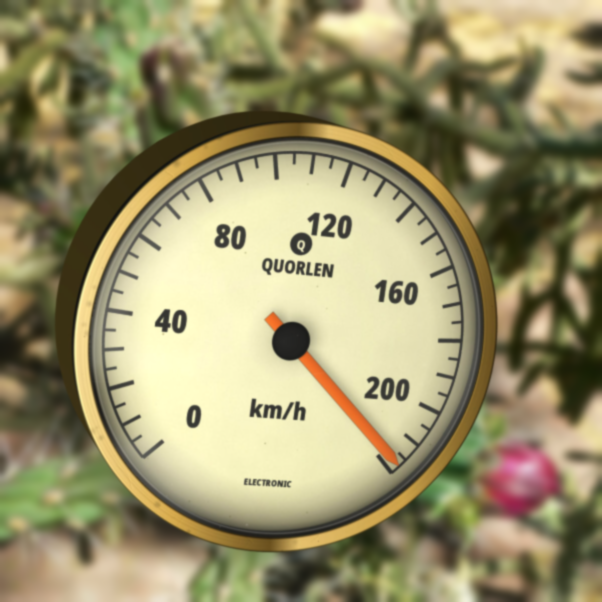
217.5 km/h
